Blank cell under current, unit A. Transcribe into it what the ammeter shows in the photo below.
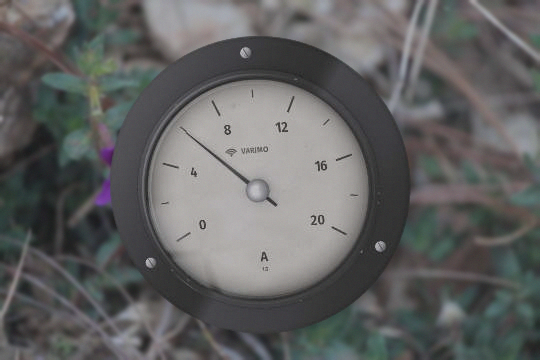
6 A
